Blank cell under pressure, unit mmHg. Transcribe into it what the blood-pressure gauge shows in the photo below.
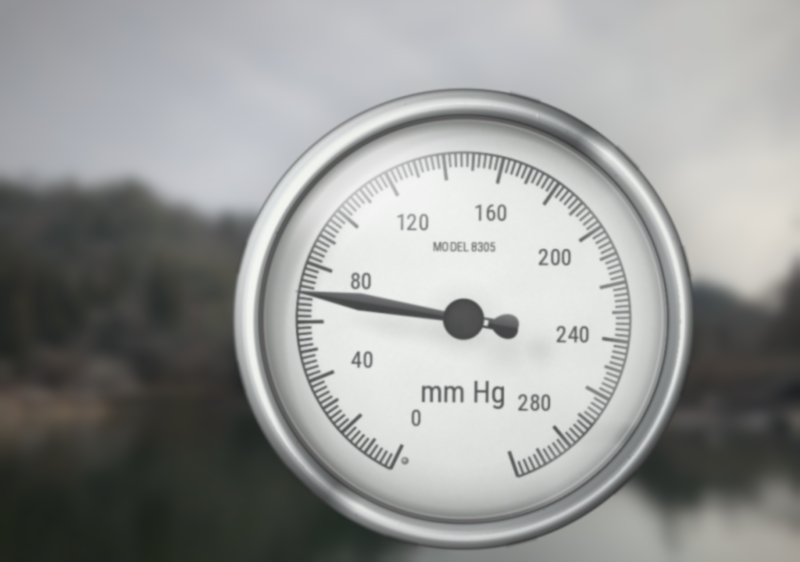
70 mmHg
